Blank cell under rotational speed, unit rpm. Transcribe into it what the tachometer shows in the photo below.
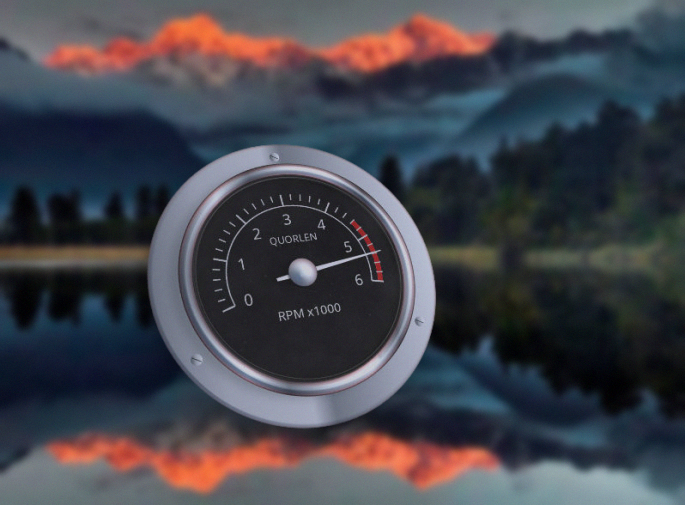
5400 rpm
